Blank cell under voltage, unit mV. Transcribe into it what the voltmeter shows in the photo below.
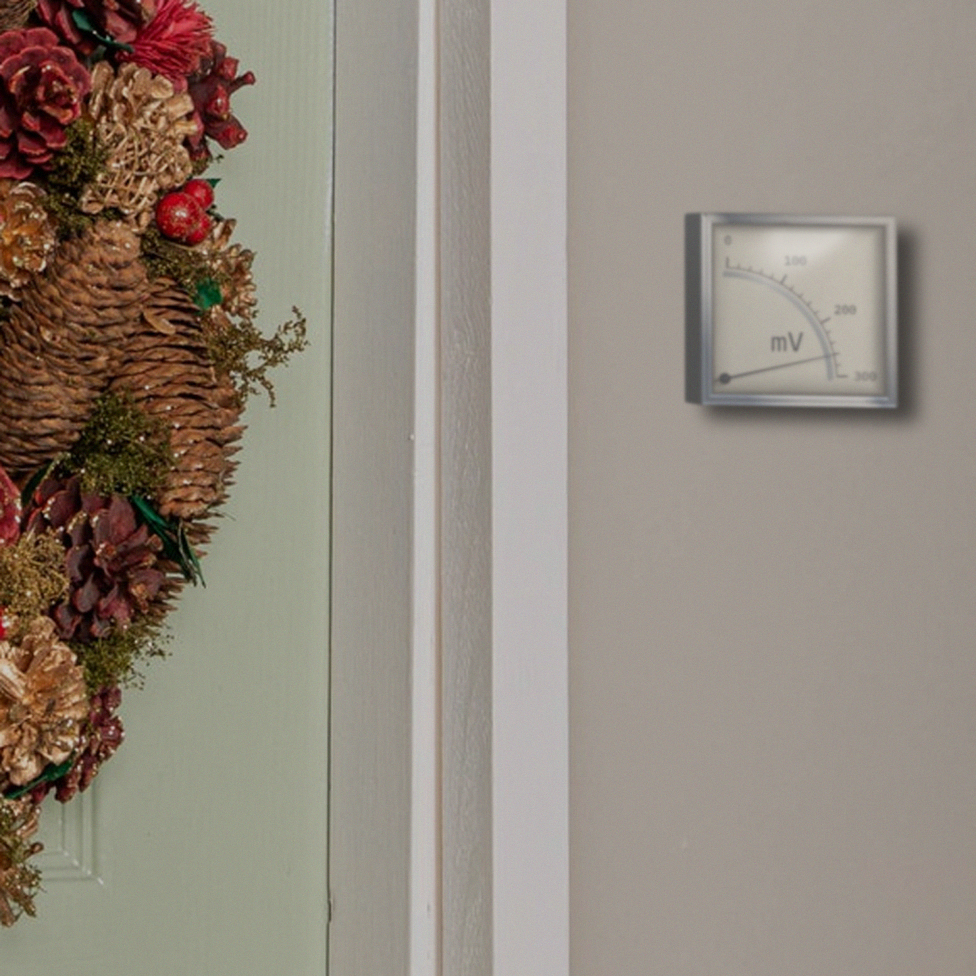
260 mV
